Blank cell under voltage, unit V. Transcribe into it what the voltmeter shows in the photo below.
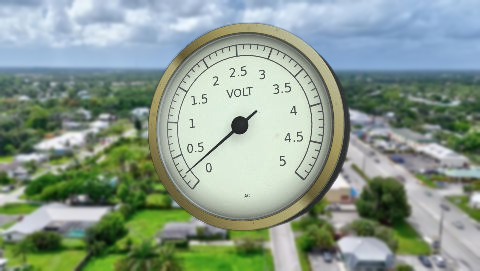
0.2 V
